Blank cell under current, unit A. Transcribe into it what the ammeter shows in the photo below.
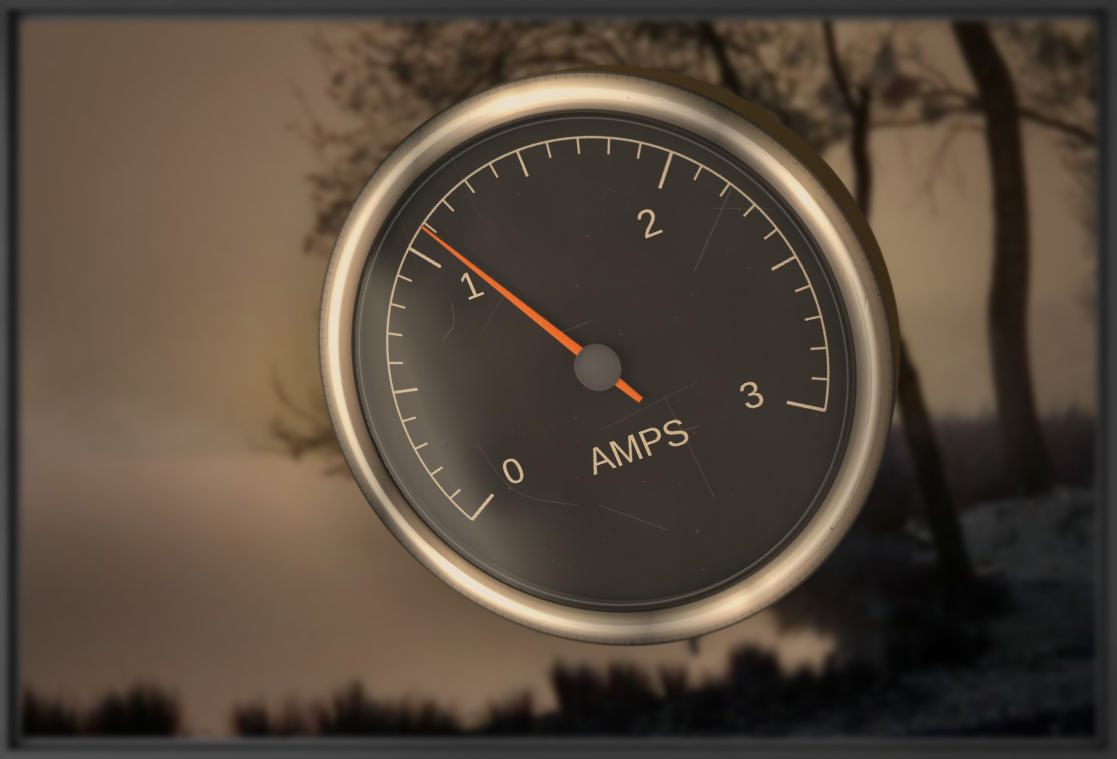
1.1 A
